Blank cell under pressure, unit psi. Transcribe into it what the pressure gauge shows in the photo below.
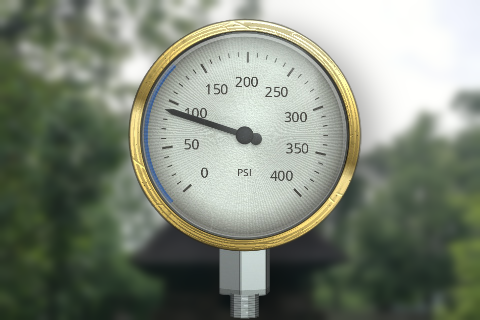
90 psi
